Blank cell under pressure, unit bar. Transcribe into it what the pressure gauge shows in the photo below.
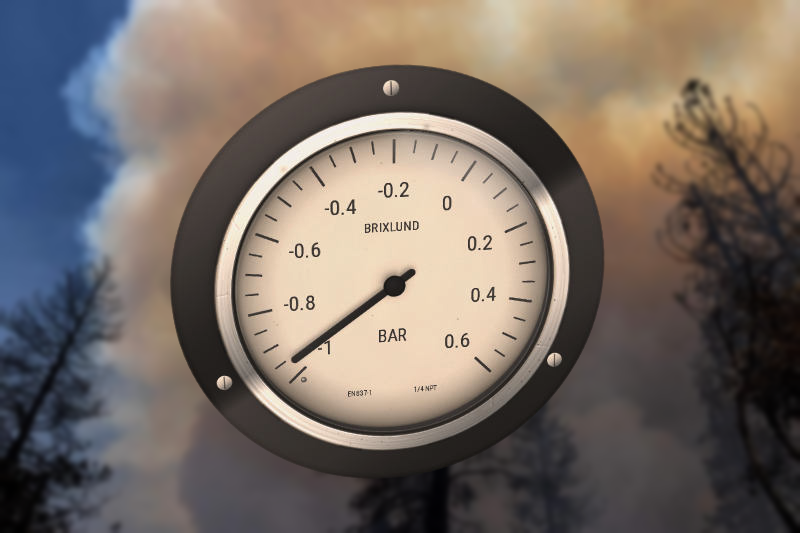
-0.95 bar
